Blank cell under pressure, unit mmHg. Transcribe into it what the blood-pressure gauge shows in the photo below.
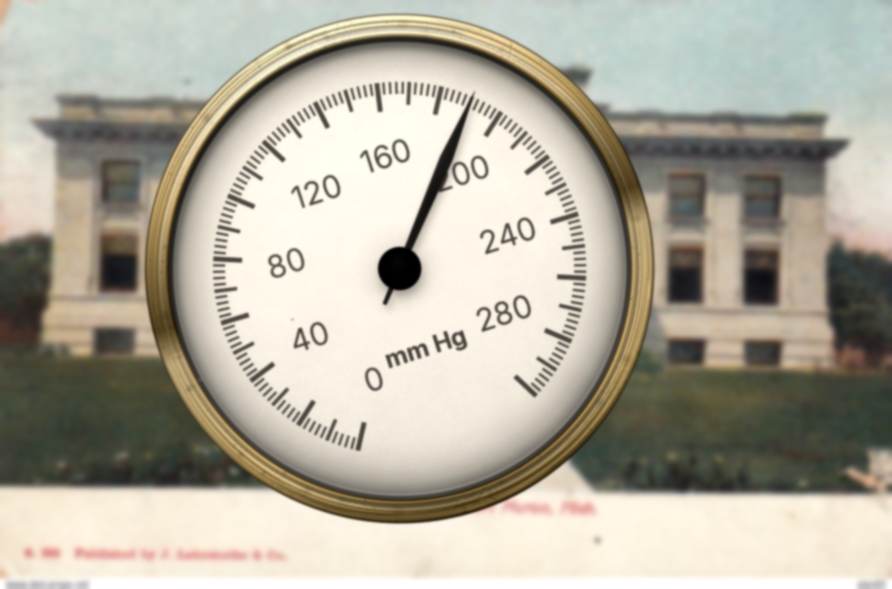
190 mmHg
